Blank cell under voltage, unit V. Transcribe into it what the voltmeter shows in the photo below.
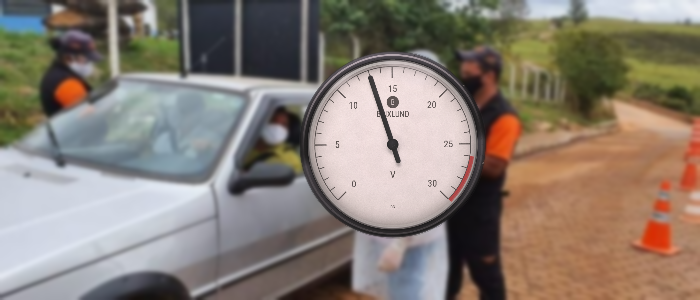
13 V
